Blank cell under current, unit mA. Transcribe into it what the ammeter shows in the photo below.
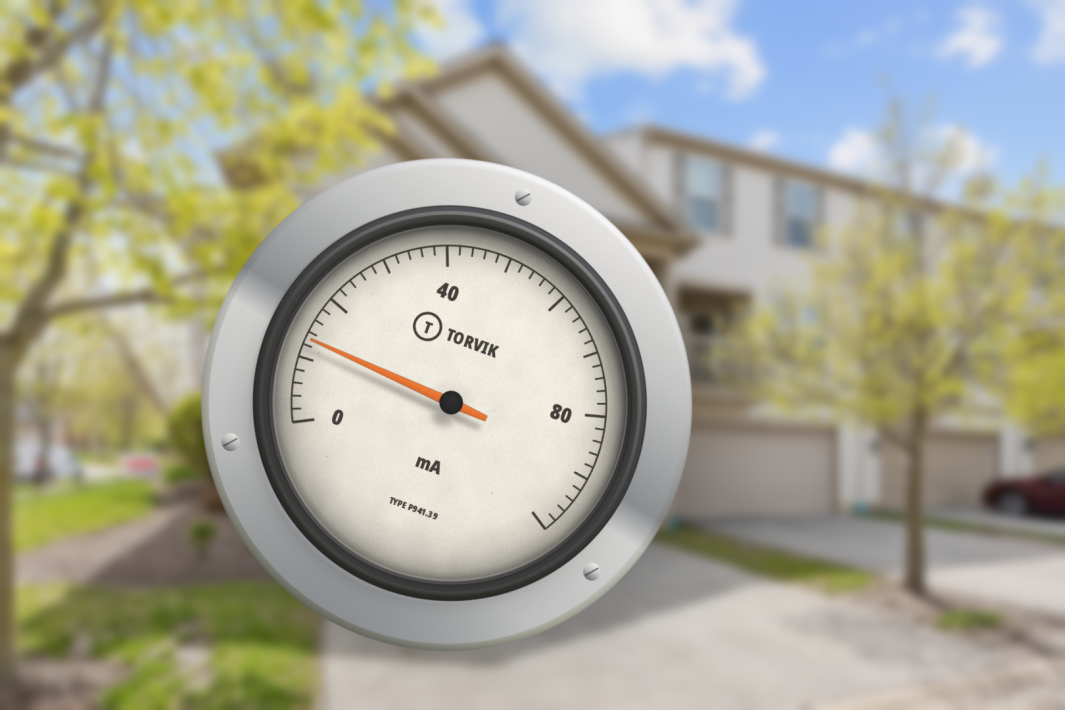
13 mA
